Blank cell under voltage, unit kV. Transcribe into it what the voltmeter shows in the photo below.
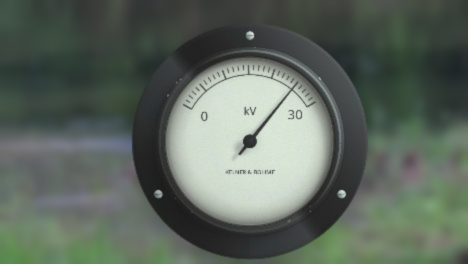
25 kV
